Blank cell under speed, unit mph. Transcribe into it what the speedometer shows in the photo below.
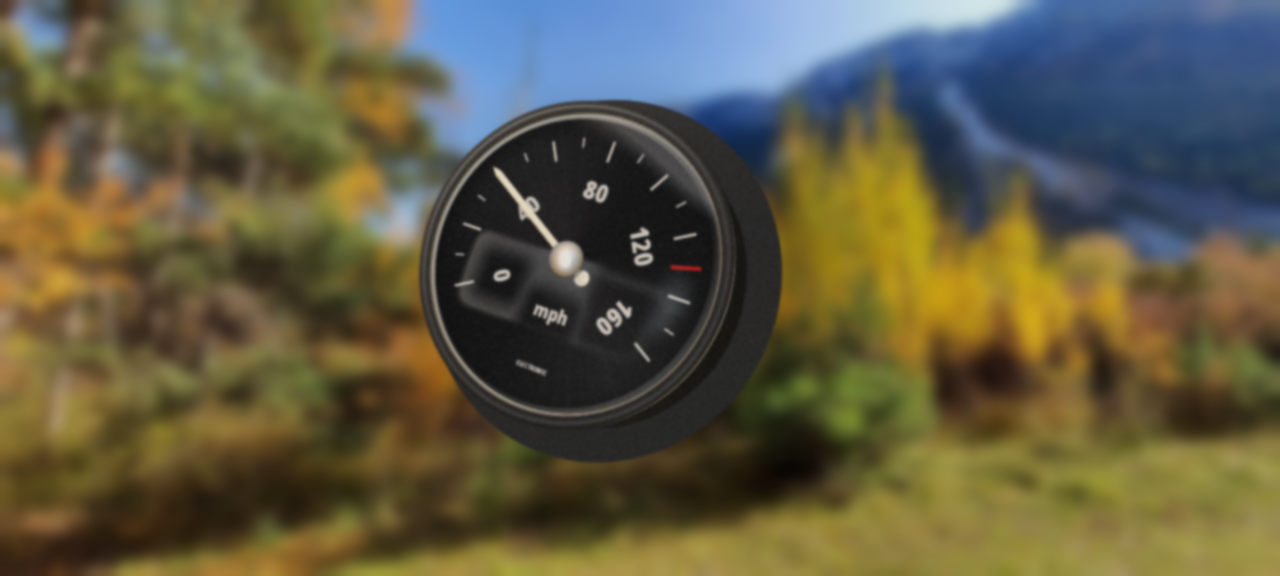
40 mph
